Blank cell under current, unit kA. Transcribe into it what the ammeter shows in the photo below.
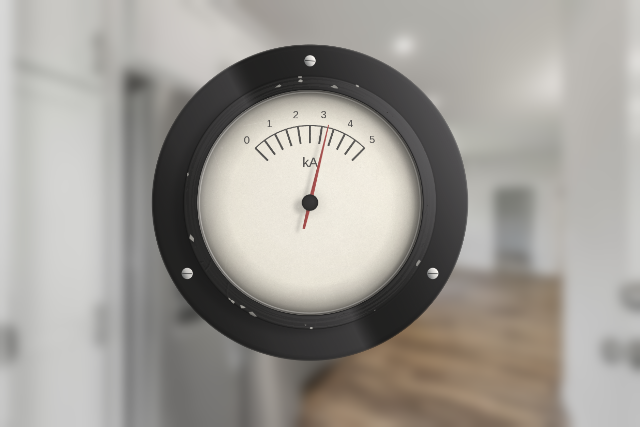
3.25 kA
